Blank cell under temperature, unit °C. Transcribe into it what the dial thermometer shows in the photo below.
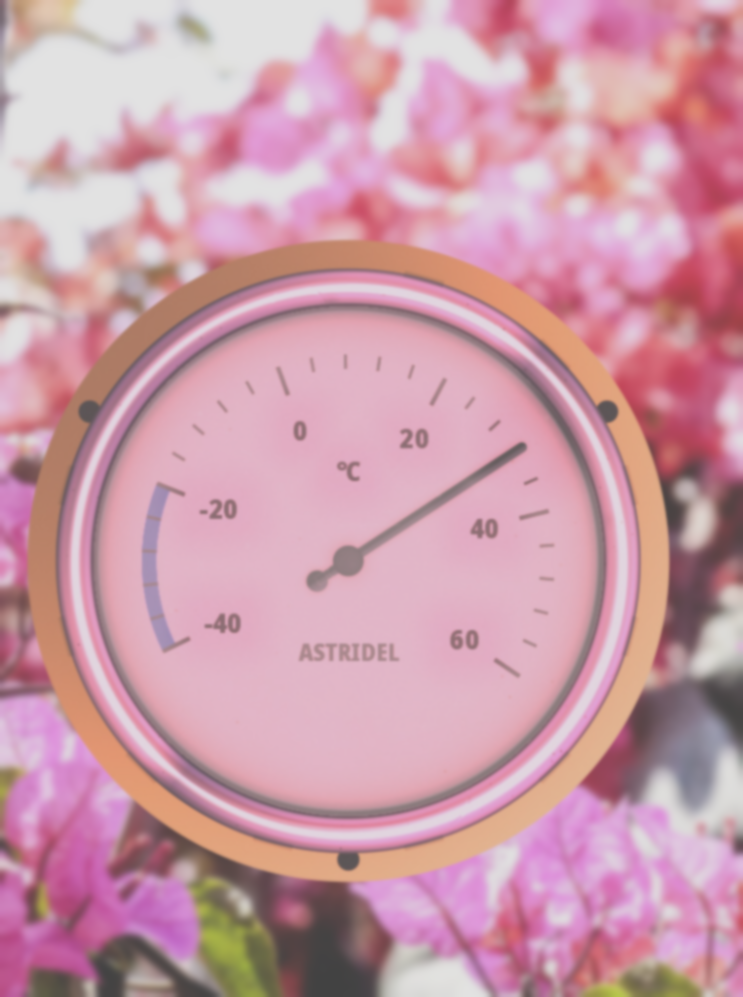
32 °C
